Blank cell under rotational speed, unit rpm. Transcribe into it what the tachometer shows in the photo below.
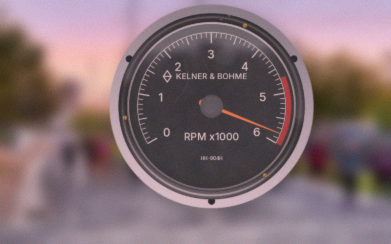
5800 rpm
